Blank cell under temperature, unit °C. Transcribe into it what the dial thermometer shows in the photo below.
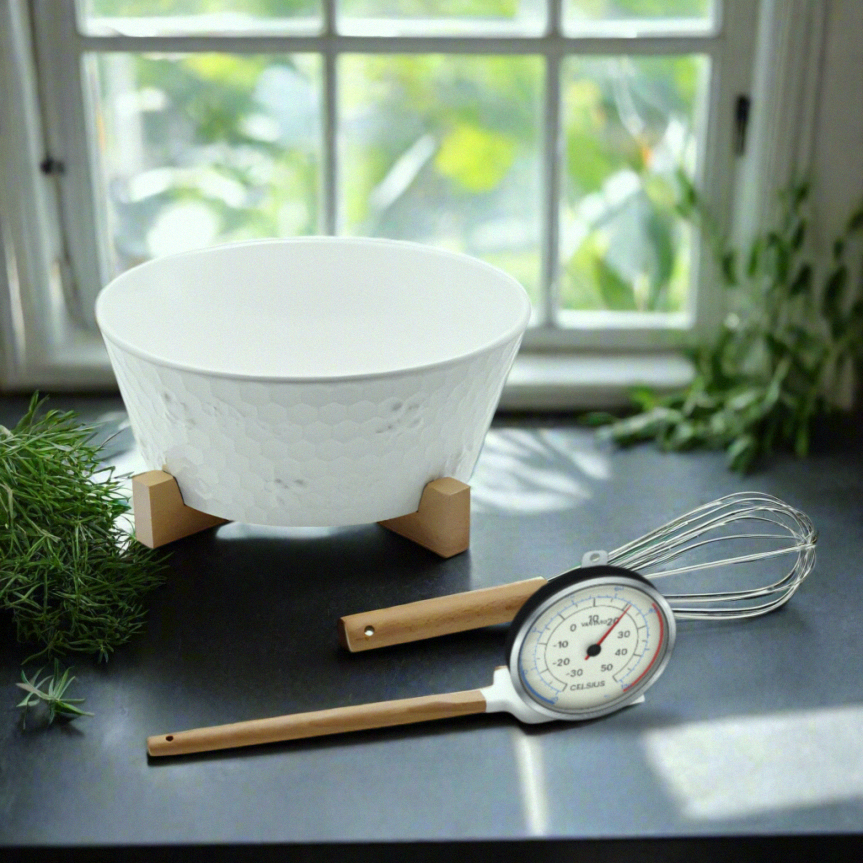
20 °C
